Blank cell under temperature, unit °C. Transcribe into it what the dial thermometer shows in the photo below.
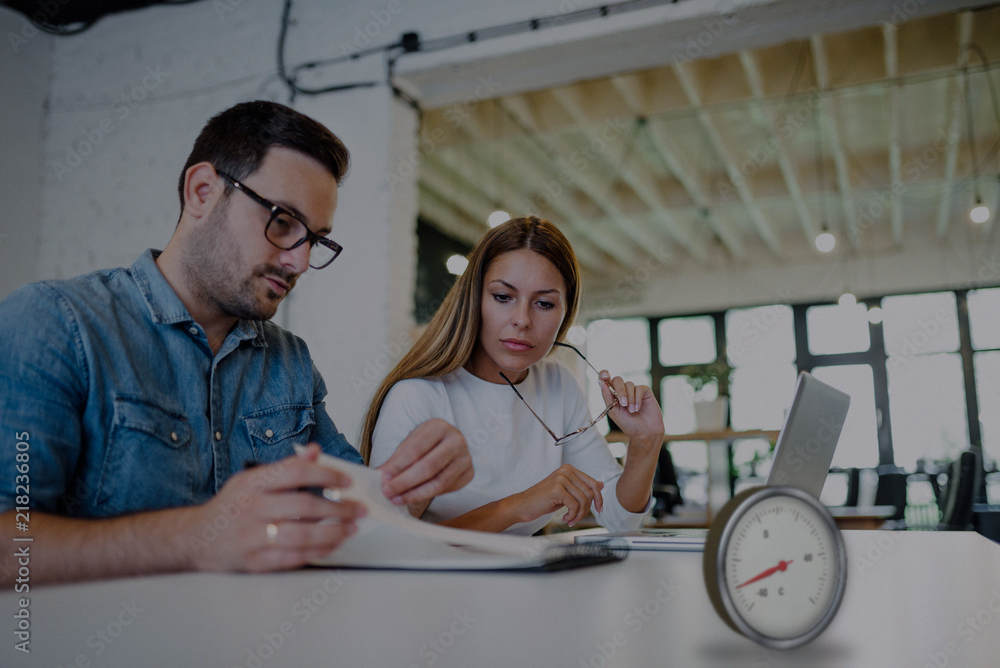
-30 °C
